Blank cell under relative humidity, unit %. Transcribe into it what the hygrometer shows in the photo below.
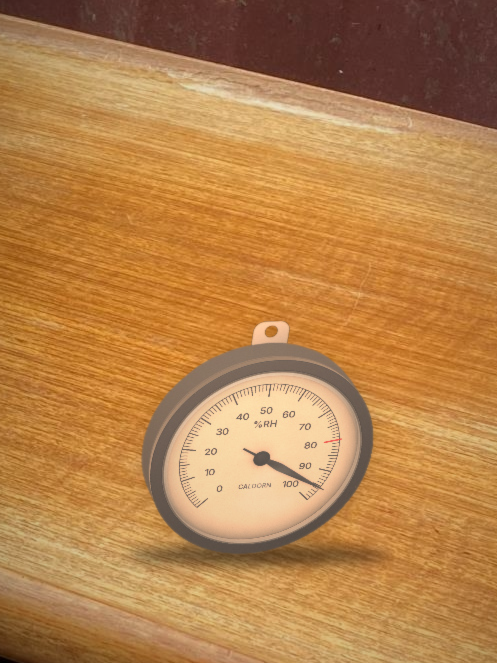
95 %
